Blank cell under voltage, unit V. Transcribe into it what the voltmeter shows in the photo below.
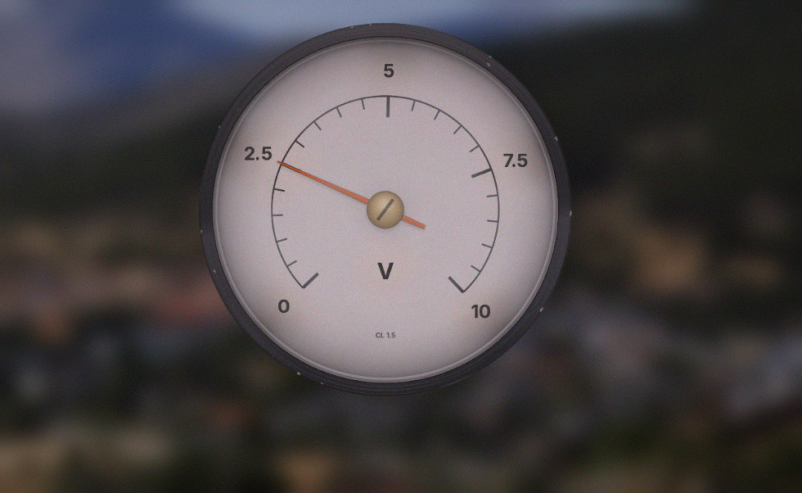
2.5 V
